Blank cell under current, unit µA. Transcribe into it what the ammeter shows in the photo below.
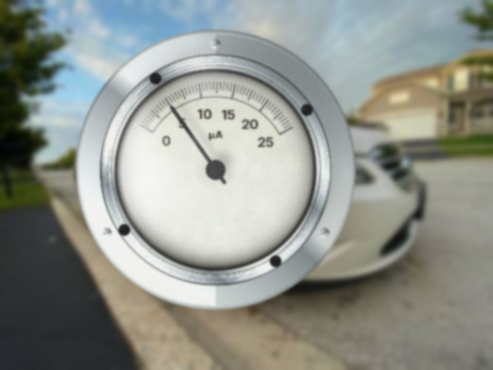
5 µA
